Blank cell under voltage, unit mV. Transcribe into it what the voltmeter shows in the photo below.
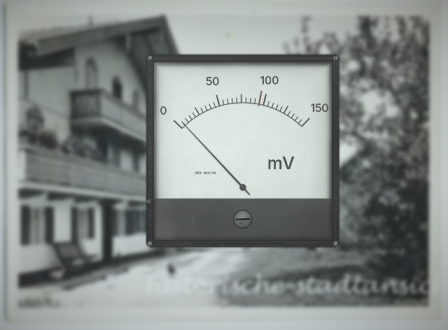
5 mV
